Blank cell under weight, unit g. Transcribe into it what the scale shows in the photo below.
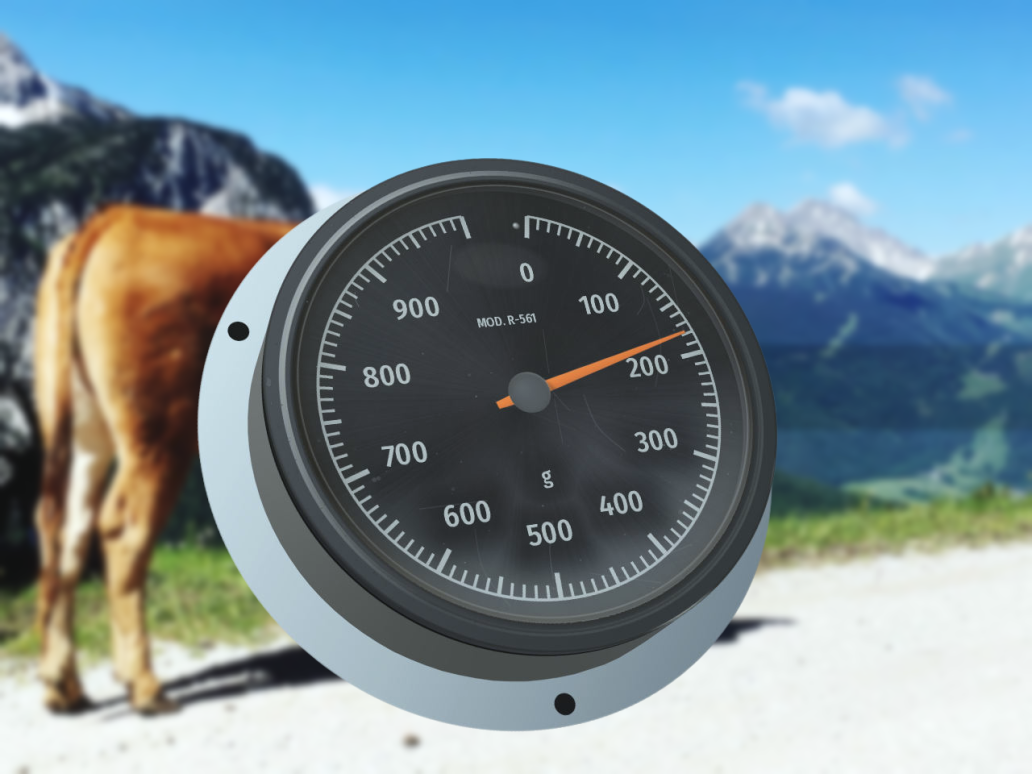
180 g
